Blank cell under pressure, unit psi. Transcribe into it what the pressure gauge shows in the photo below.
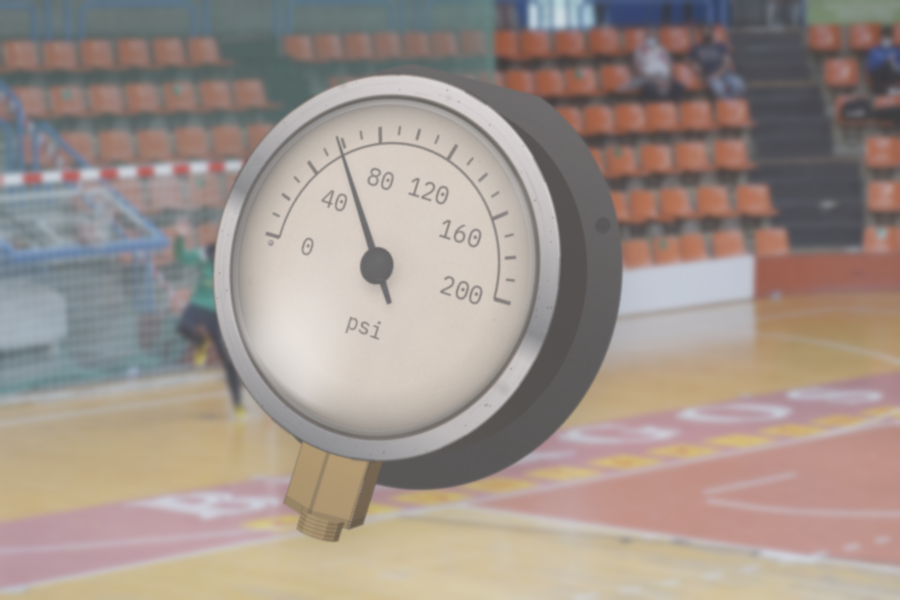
60 psi
